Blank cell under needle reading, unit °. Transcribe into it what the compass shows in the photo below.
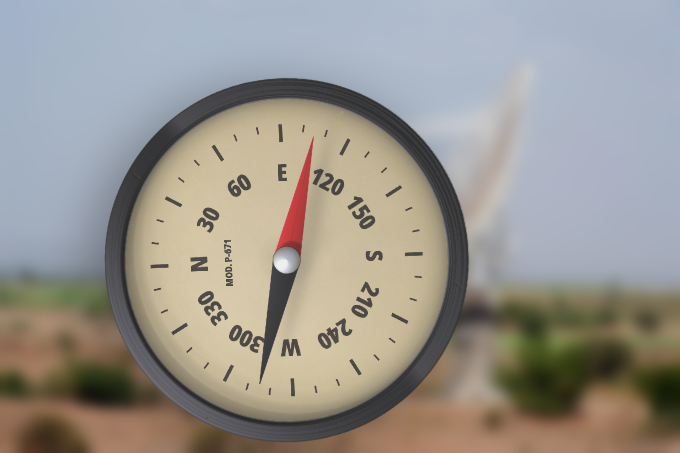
105 °
